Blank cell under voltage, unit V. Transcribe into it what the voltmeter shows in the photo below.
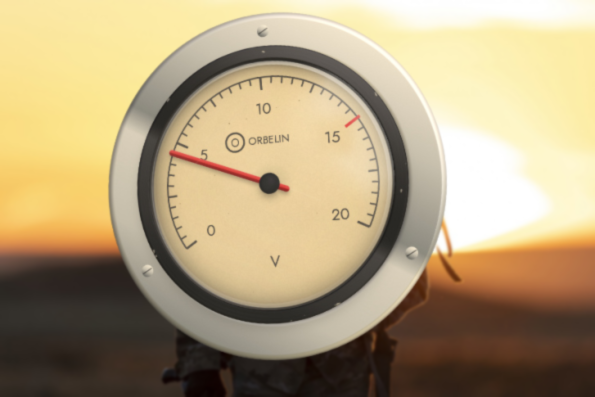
4.5 V
